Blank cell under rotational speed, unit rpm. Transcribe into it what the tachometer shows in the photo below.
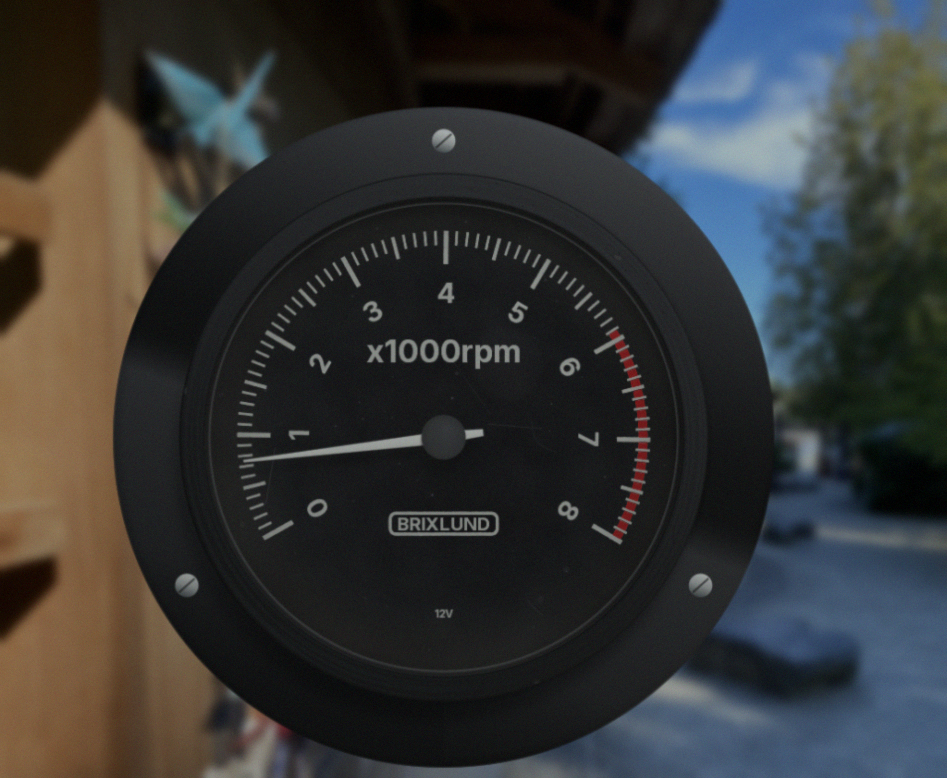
750 rpm
